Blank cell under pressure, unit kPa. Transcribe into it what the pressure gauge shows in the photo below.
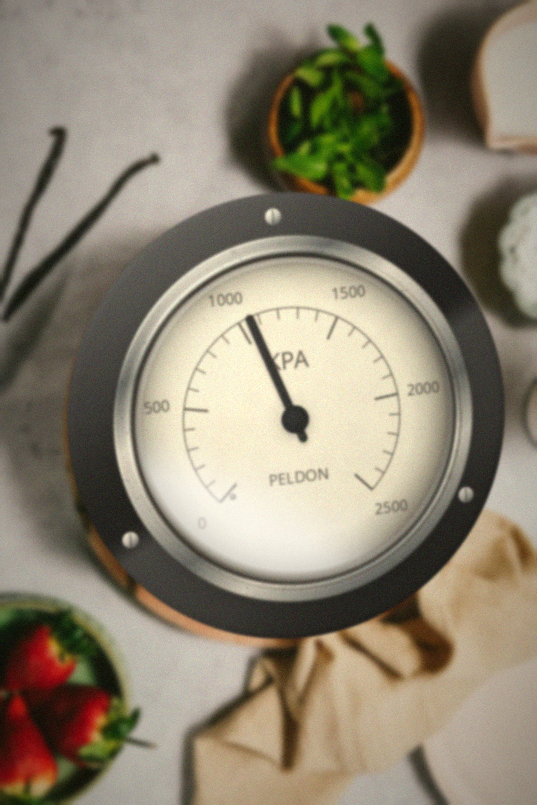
1050 kPa
